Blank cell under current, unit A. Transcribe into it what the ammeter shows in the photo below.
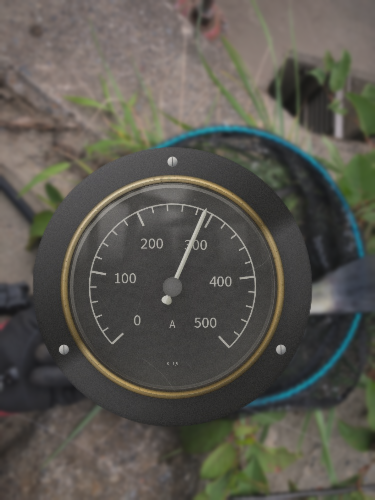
290 A
